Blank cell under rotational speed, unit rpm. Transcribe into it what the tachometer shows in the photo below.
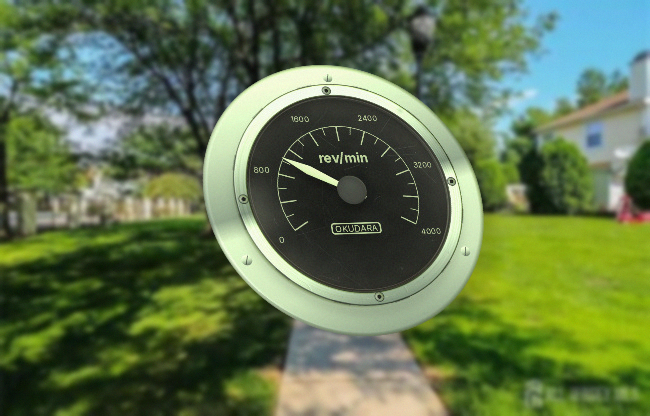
1000 rpm
